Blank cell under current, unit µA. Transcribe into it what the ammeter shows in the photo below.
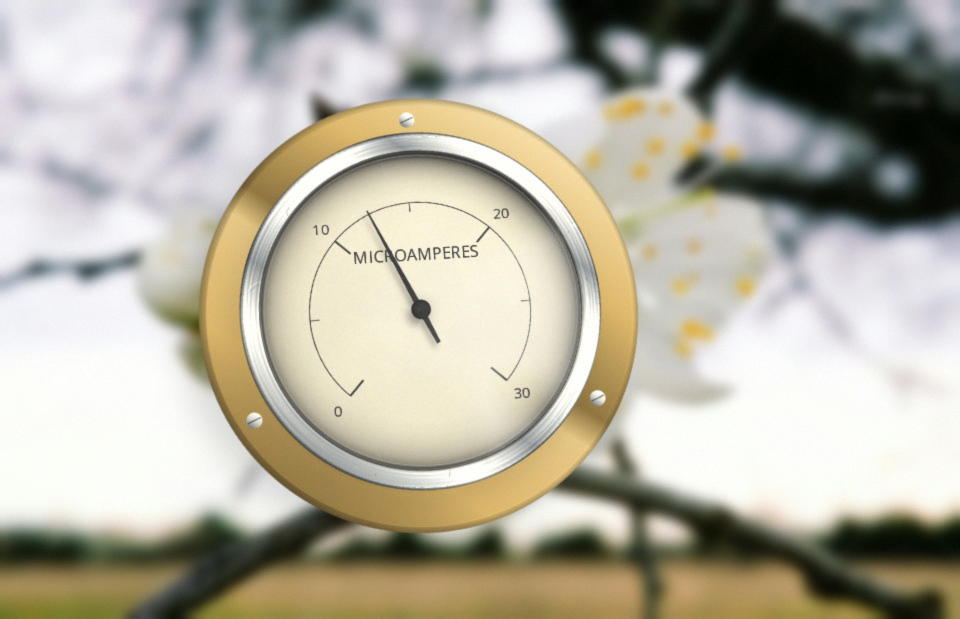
12.5 µA
